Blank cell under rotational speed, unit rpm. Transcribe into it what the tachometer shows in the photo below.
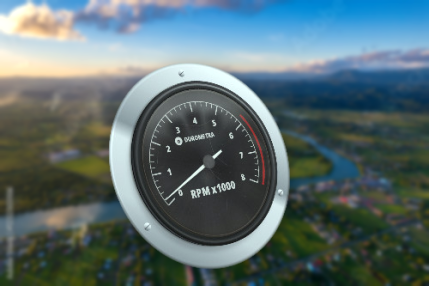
200 rpm
